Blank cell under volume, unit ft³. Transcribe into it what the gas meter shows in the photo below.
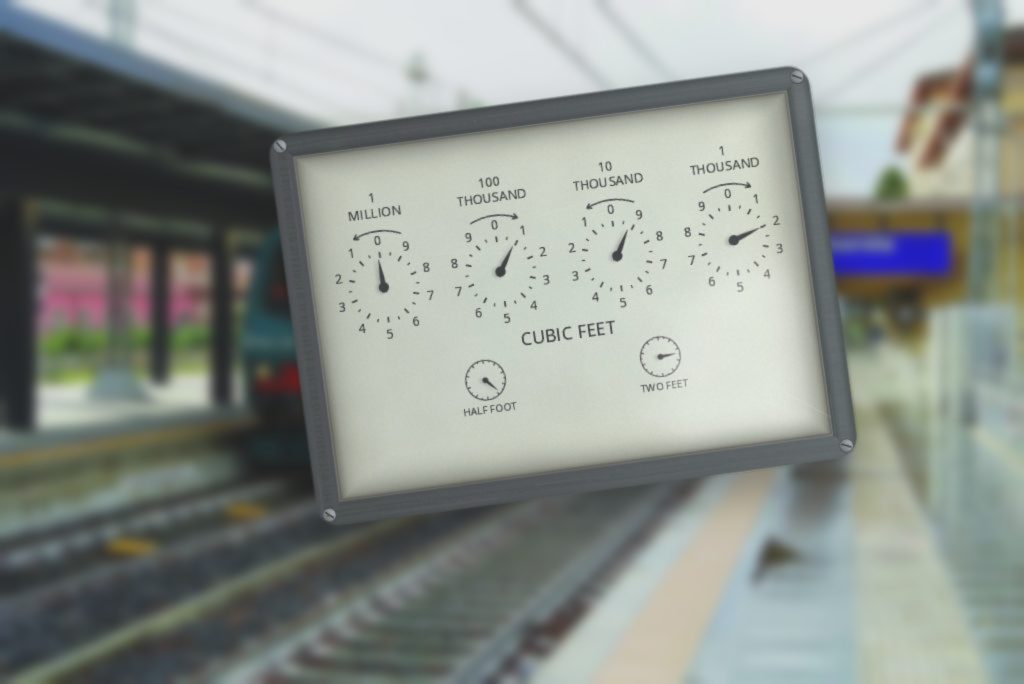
9200 ft³
